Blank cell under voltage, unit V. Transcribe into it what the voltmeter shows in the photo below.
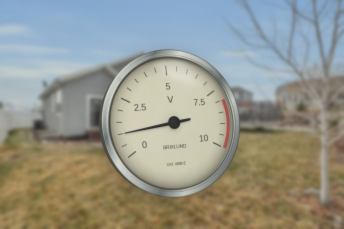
1 V
